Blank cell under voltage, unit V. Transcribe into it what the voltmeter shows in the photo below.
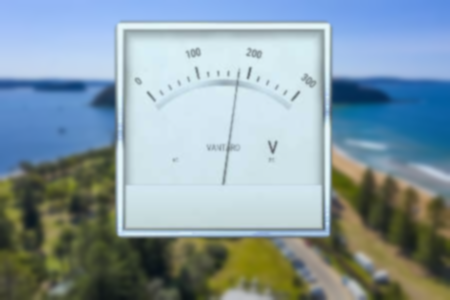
180 V
